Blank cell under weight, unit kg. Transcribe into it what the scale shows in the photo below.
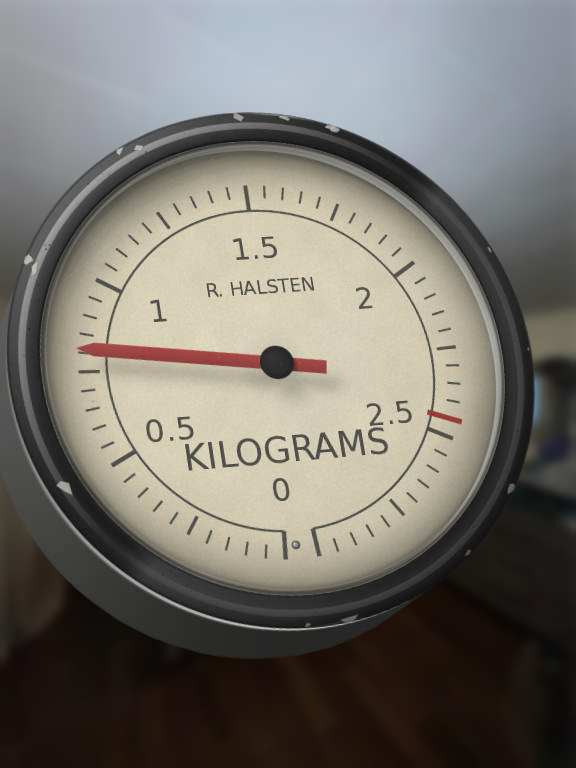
0.8 kg
